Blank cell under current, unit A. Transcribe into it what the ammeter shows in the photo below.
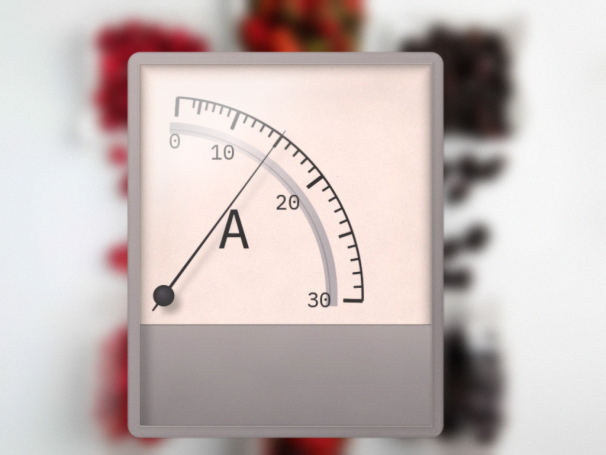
15 A
